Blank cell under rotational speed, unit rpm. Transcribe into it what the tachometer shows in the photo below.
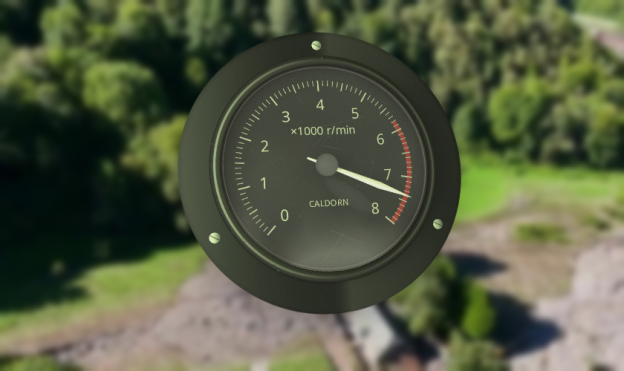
7400 rpm
